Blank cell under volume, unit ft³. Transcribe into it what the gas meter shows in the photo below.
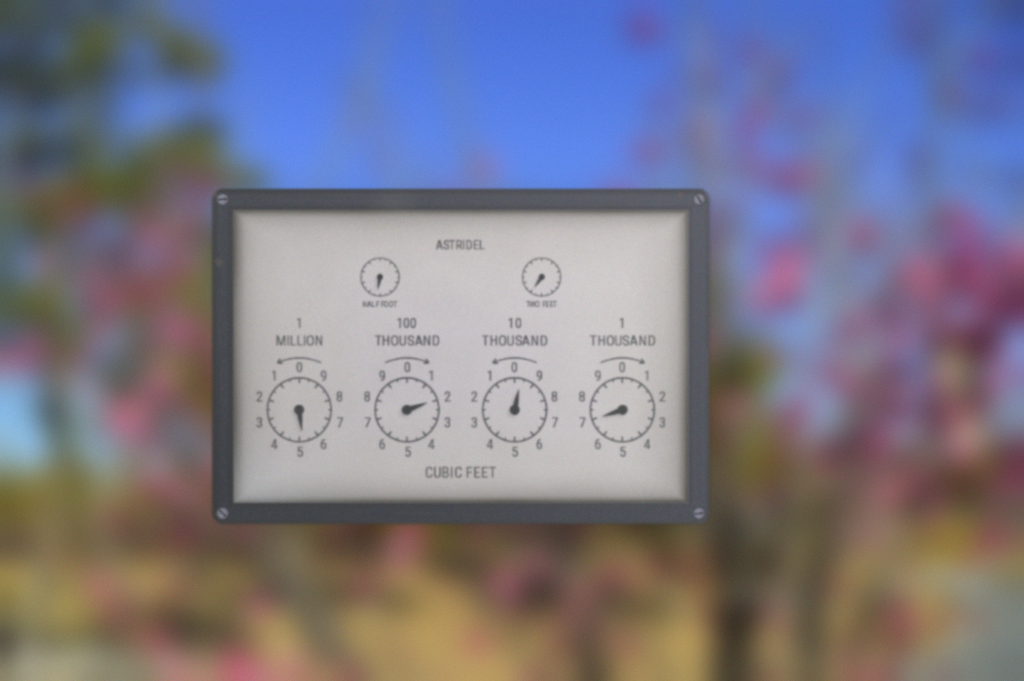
519700 ft³
